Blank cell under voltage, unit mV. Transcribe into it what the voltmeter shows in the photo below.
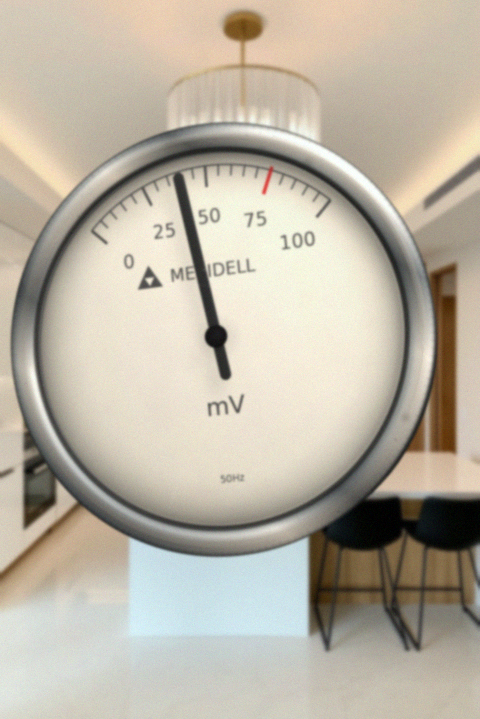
40 mV
